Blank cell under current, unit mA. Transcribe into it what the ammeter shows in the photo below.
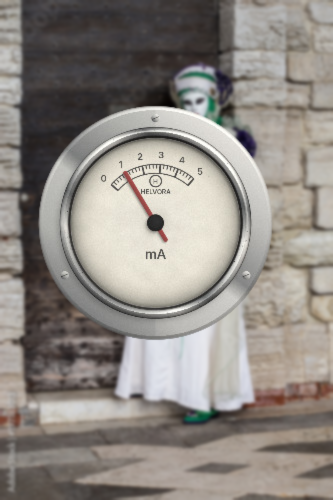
1 mA
